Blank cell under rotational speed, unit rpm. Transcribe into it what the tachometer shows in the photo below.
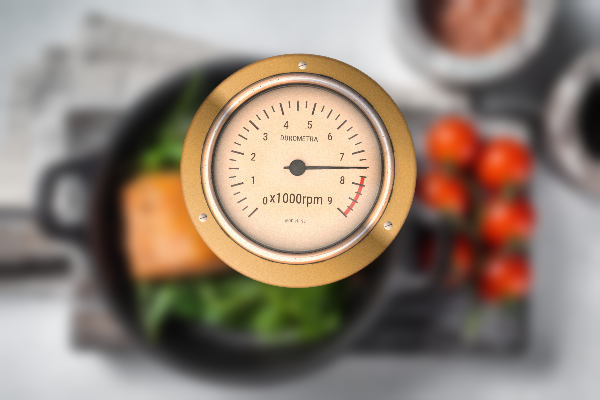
7500 rpm
